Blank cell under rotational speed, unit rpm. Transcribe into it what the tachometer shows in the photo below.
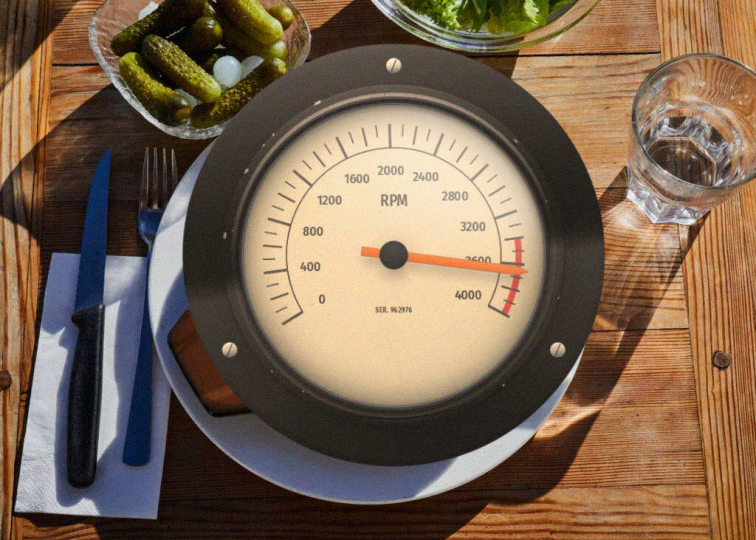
3650 rpm
